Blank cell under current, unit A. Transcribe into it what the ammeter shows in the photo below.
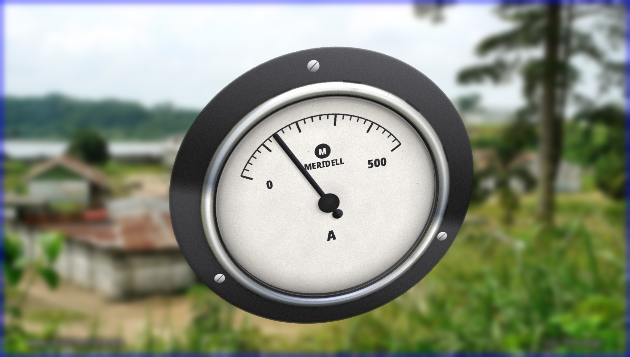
140 A
